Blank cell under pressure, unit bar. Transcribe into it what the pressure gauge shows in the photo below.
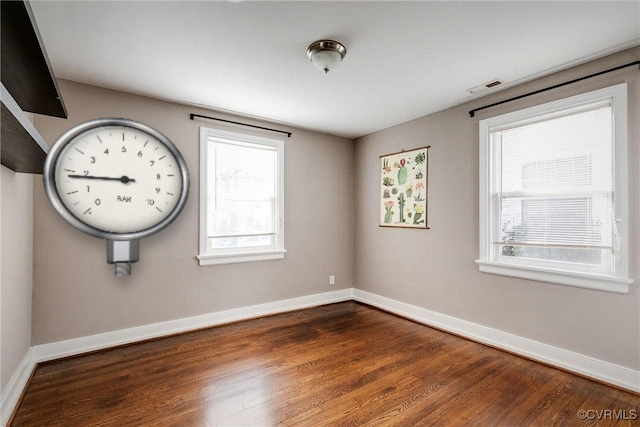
1.75 bar
